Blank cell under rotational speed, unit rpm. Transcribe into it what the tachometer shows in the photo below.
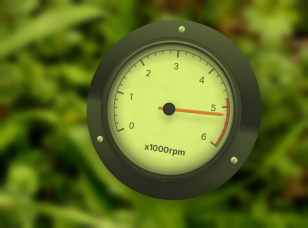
5200 rpm
